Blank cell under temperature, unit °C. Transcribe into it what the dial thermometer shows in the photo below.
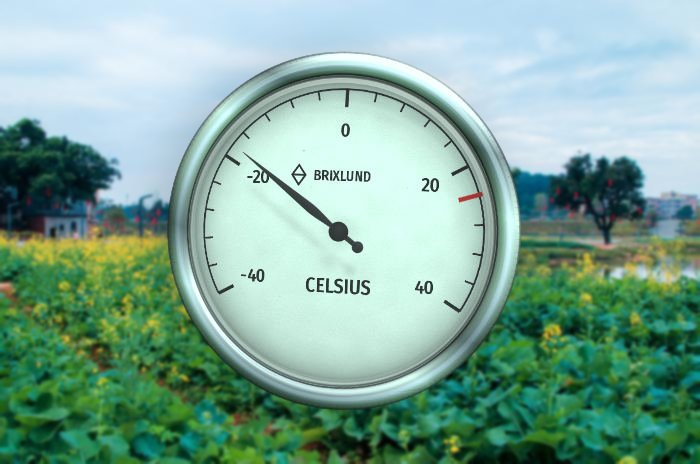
-18 °C
